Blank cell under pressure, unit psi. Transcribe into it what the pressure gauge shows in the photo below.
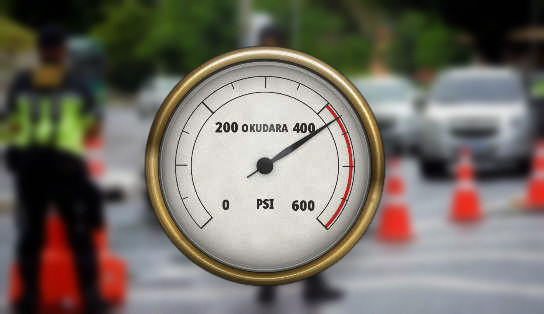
425 psi
